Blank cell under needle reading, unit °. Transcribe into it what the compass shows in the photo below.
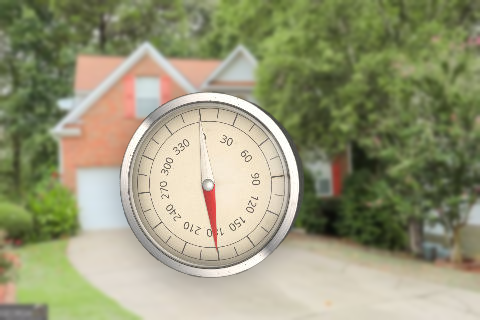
180 °
